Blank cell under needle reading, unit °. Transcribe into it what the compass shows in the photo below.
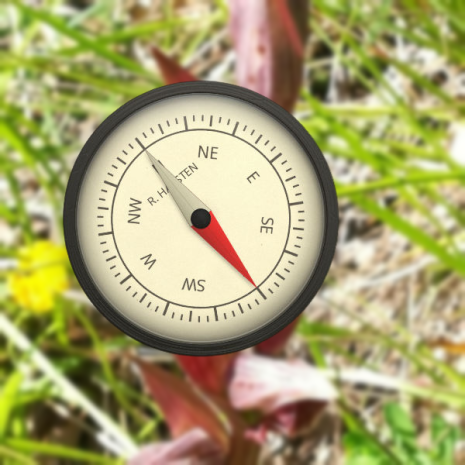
180 °
